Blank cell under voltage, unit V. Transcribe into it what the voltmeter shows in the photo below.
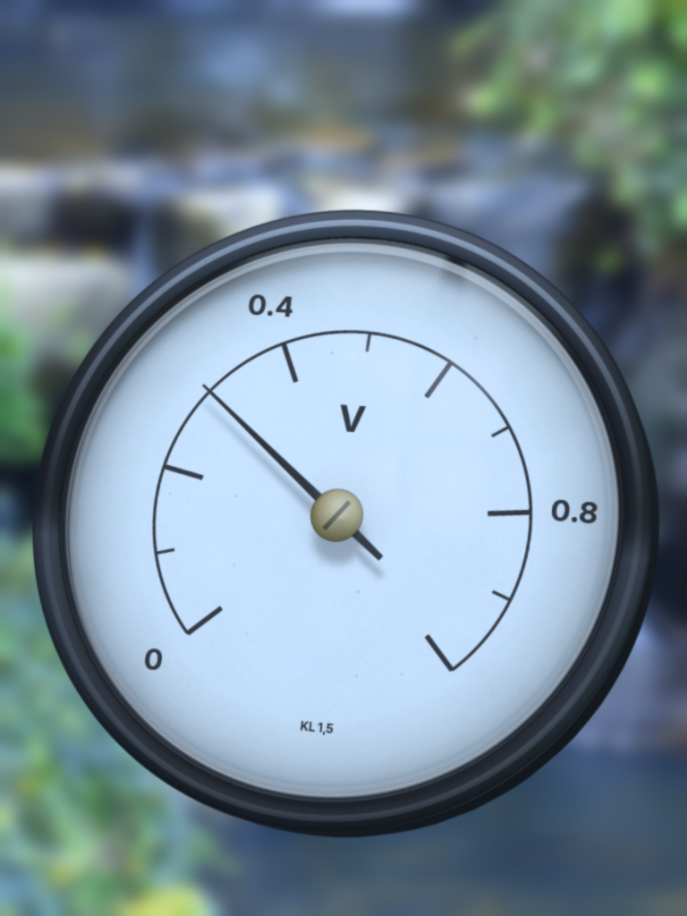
0.3 V
